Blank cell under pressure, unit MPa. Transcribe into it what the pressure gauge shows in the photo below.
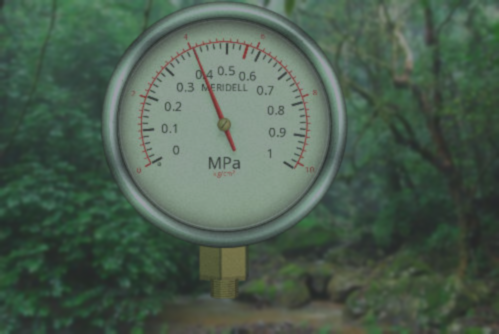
0.4 MPa
